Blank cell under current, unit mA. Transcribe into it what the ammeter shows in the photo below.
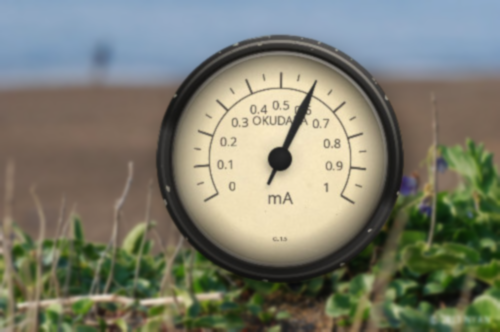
0.6 mA
